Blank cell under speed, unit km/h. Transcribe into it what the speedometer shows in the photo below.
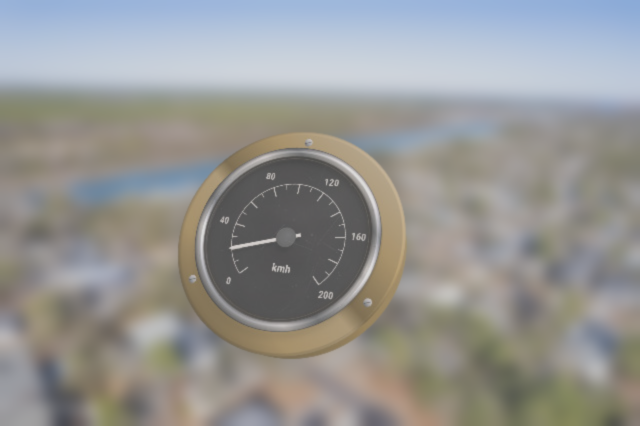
20 km/h
